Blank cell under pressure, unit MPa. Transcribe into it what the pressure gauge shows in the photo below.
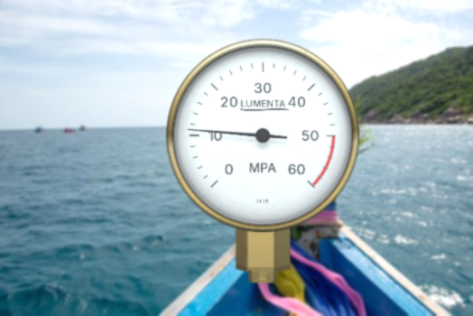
11 MPa
